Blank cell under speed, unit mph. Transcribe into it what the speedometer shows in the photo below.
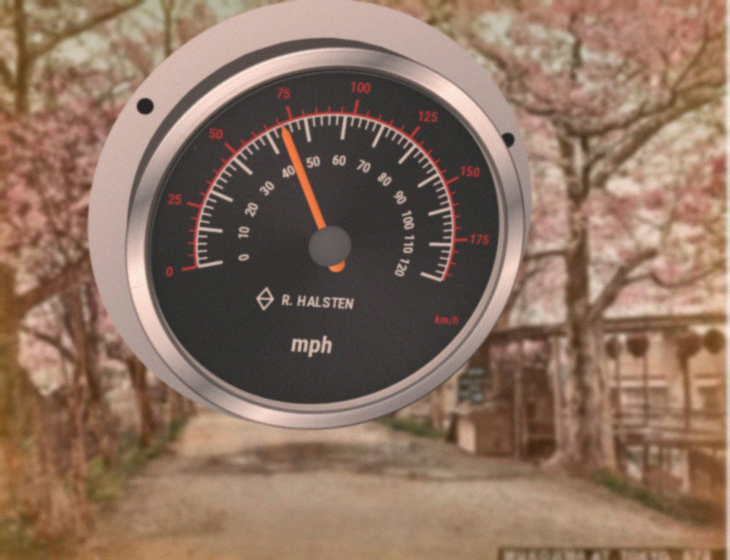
44 mph
